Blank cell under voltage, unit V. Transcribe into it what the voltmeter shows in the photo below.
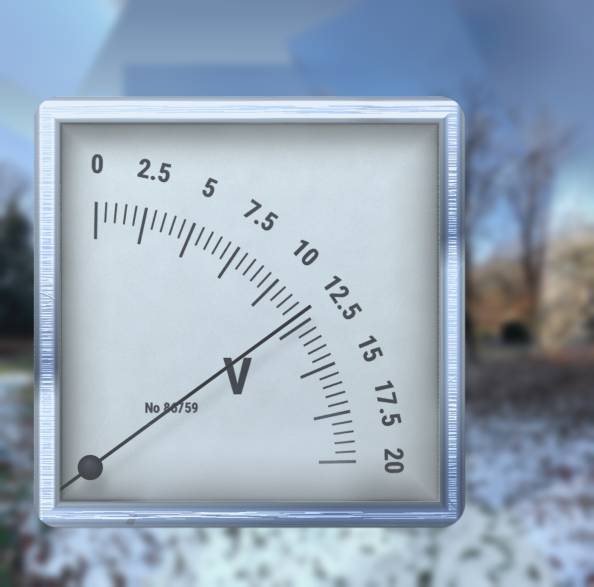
12 V
